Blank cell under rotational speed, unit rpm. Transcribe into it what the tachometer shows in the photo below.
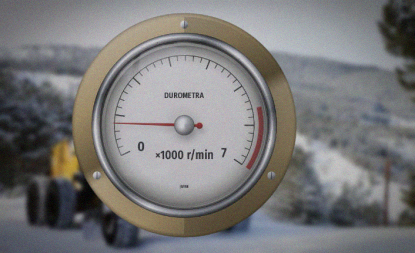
800 rpm
